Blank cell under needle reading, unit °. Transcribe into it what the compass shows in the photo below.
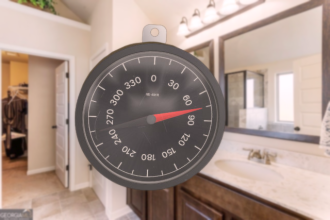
75 °
